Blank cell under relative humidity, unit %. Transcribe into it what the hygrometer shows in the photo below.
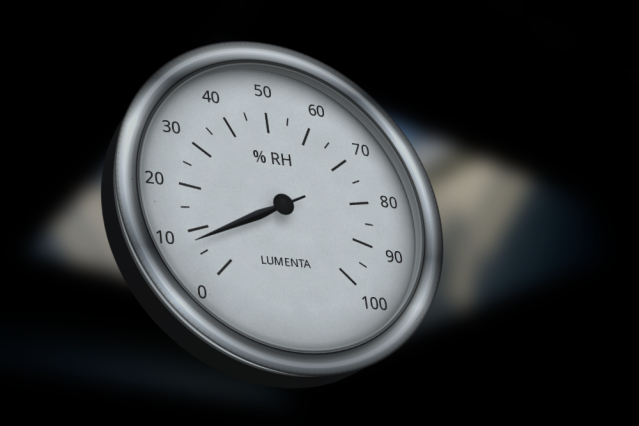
7.5 %
